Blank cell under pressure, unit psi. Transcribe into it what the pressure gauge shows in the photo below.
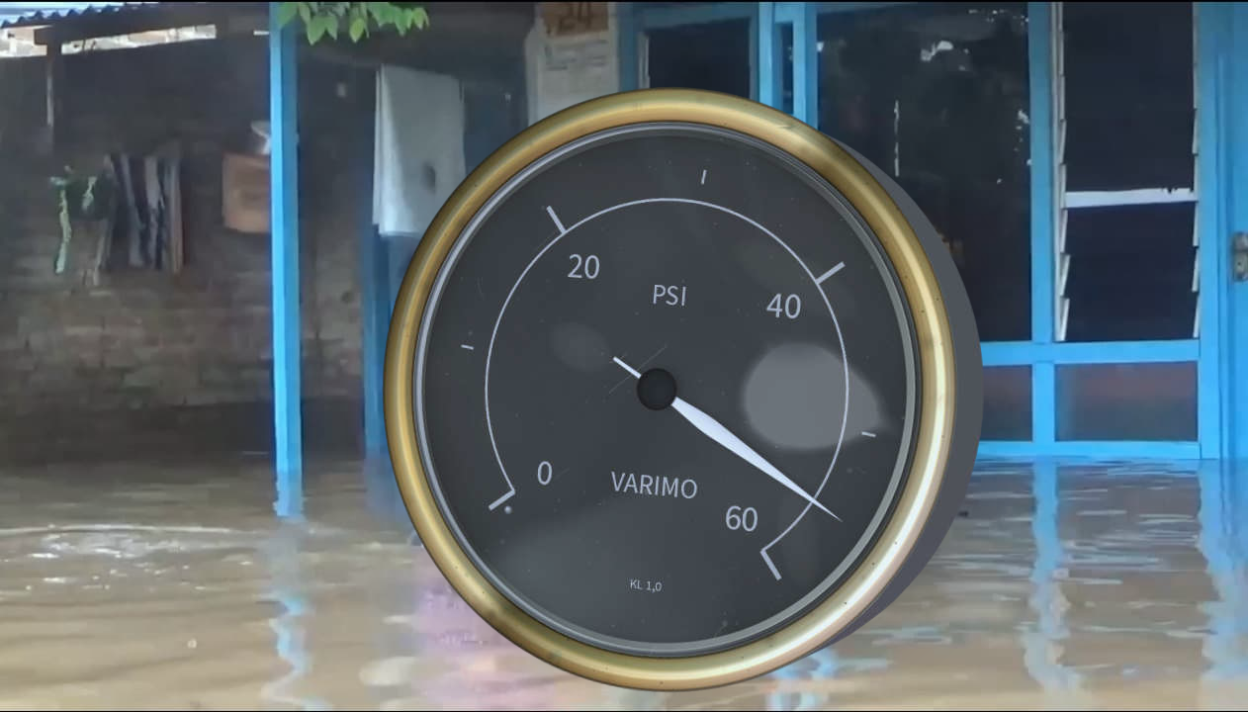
55 psi
